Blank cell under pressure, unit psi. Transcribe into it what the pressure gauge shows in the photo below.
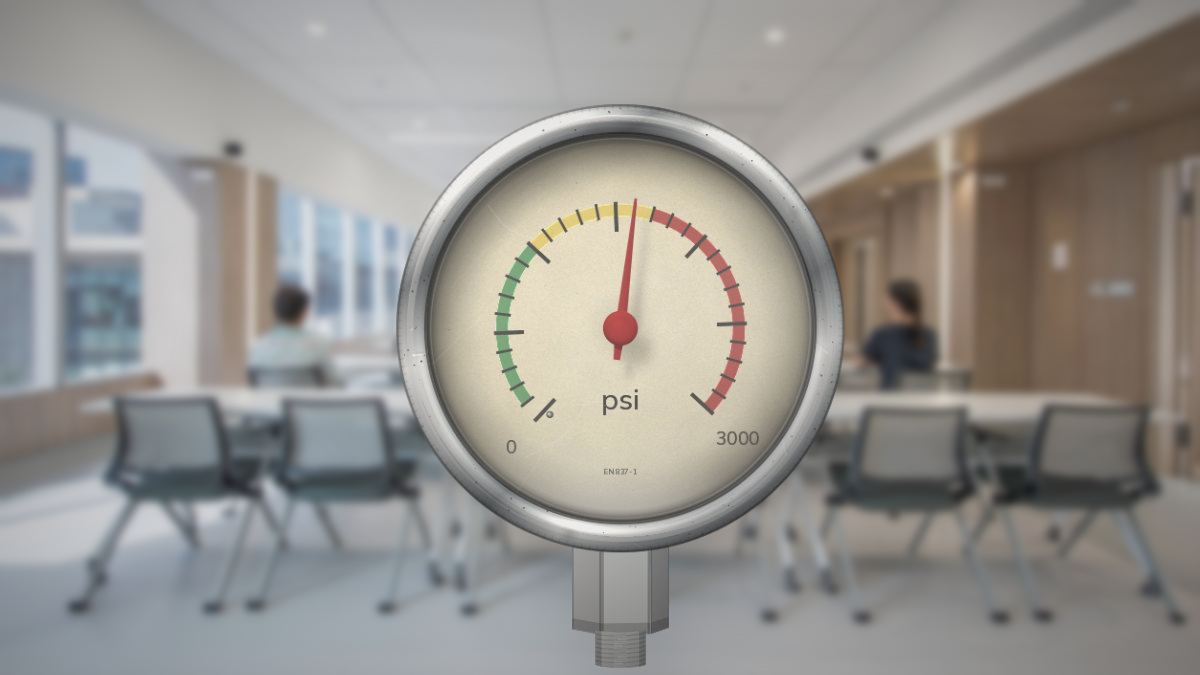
1600 psi
